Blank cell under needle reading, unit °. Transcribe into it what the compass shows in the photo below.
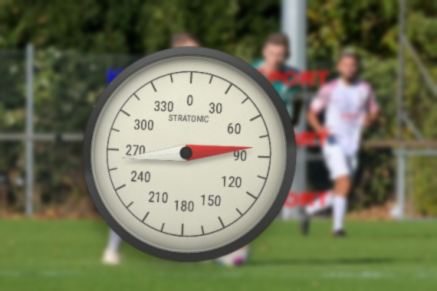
82.5 °
